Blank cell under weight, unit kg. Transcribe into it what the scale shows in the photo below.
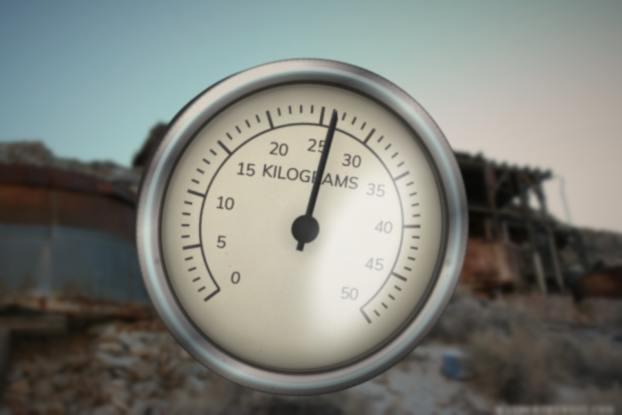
26 kg
